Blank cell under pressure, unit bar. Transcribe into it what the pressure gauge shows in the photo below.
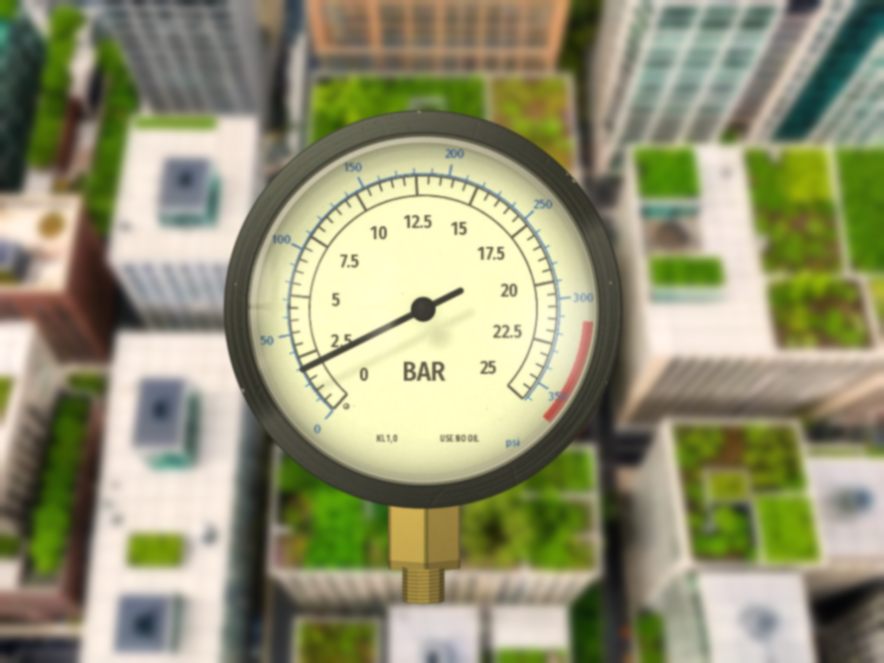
2 bar
